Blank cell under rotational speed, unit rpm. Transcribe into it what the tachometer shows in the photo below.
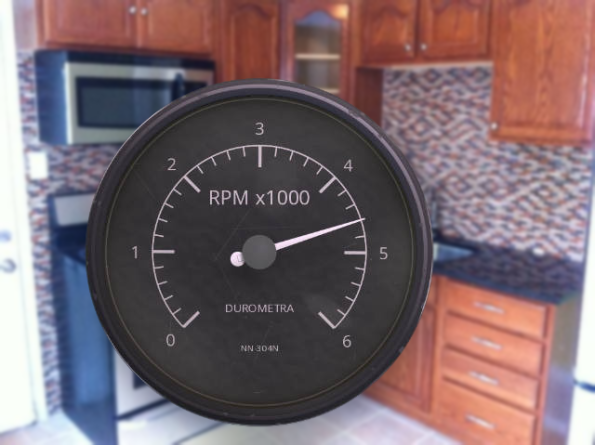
4600 rpm
